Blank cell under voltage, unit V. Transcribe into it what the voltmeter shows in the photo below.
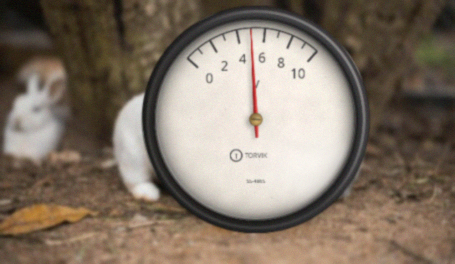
5 V
